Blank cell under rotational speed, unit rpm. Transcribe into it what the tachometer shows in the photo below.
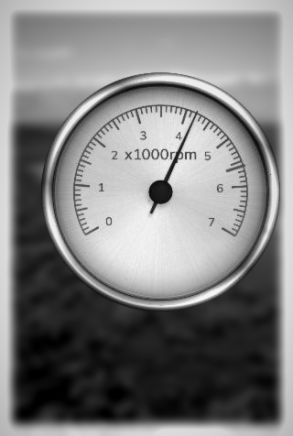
4200 rpm
